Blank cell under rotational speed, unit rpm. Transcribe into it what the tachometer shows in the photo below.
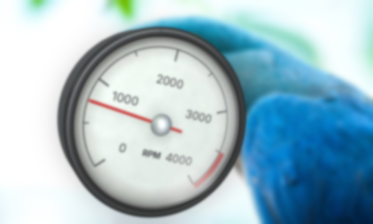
750 rpm
